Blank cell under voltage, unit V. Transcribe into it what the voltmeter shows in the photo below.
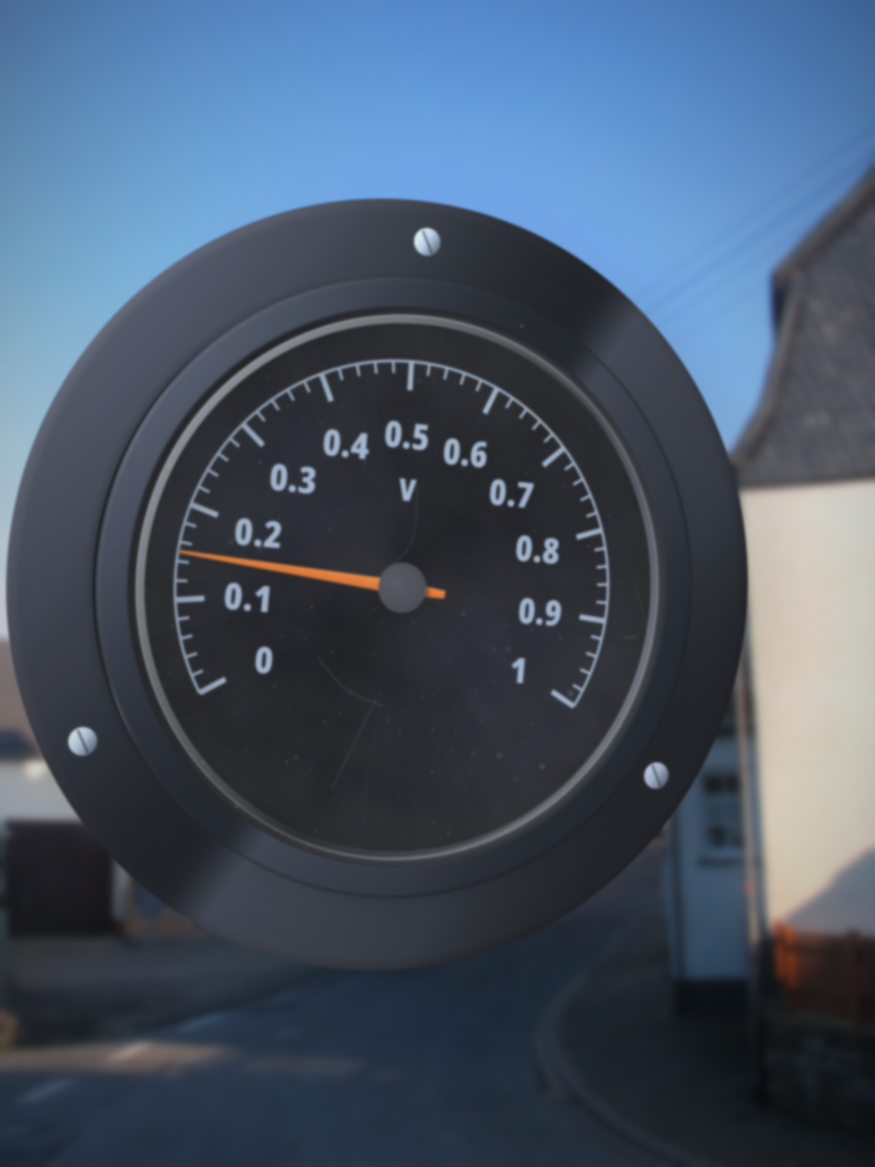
0.15 V
